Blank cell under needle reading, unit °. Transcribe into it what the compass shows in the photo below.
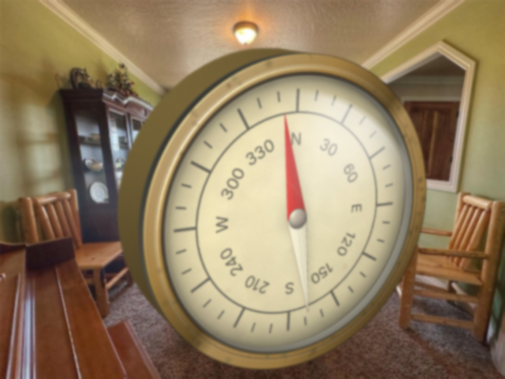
350 °
